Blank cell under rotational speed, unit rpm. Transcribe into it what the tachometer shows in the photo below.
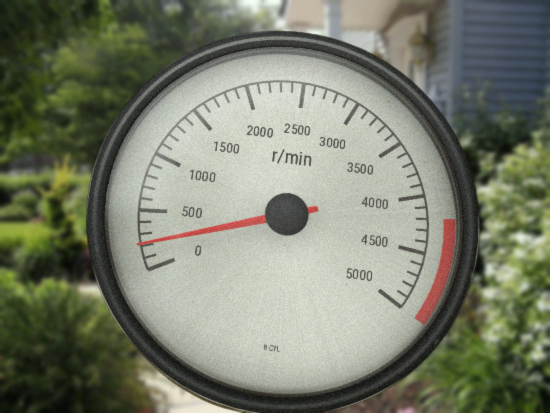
200 rpm
